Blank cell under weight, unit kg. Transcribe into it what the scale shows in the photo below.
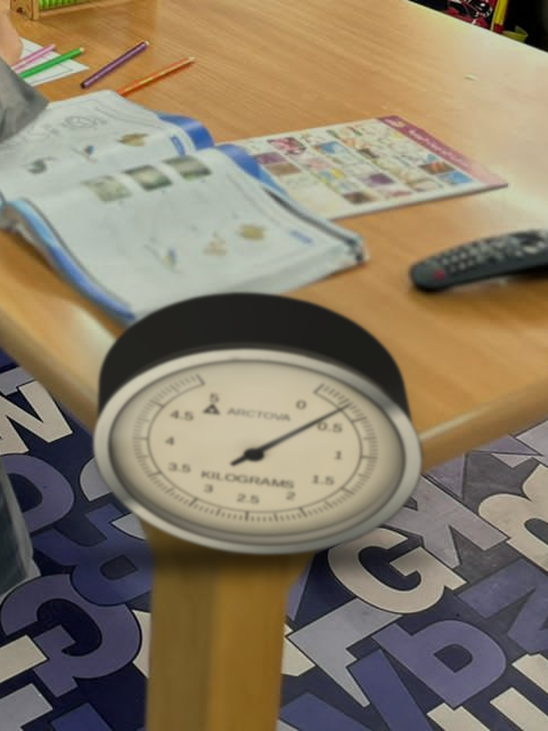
0.25 kg
